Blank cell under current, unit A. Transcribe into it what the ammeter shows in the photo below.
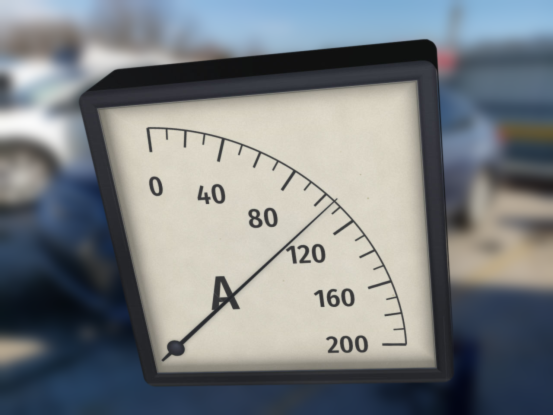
105 A
